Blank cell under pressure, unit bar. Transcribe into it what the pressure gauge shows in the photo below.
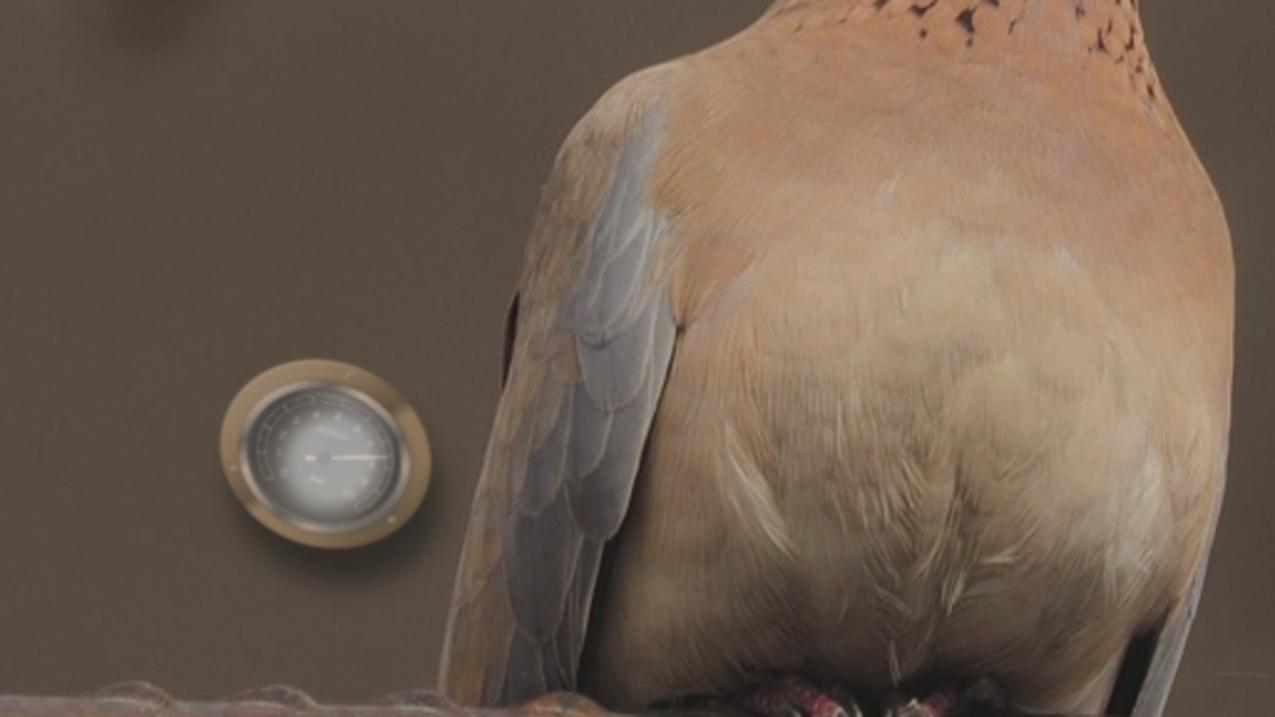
7.5 bar
